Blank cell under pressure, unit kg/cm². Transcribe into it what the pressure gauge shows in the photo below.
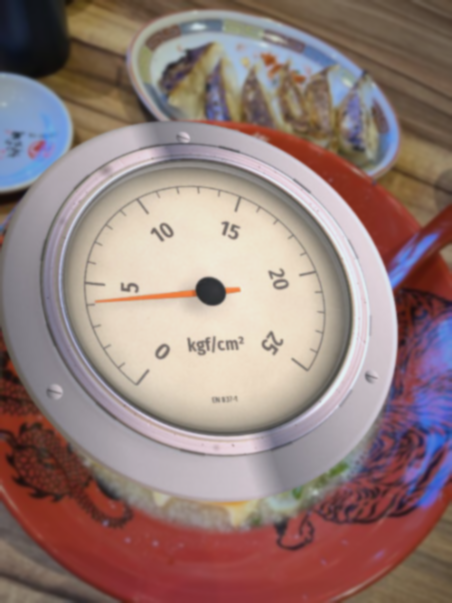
4 kg/cm²
